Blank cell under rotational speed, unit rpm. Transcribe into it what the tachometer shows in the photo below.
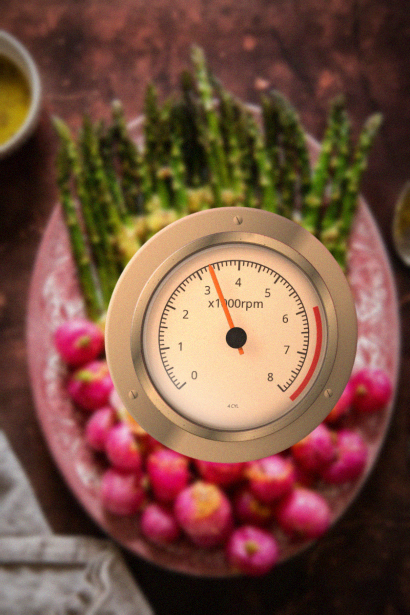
3300 rpm
